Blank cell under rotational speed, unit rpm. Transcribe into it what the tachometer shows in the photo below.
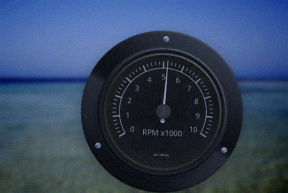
5200 rpm
